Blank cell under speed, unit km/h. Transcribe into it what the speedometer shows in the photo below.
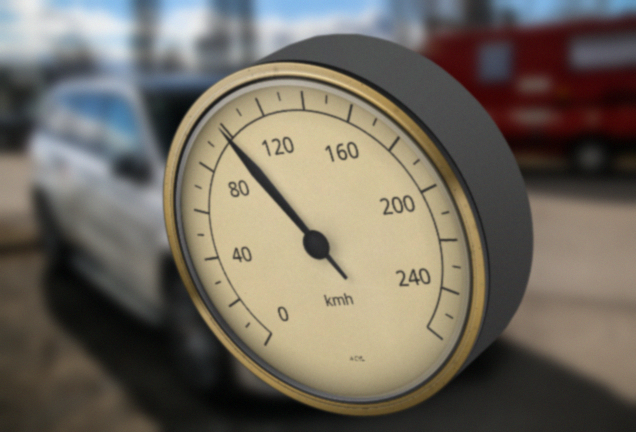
100 km/h
